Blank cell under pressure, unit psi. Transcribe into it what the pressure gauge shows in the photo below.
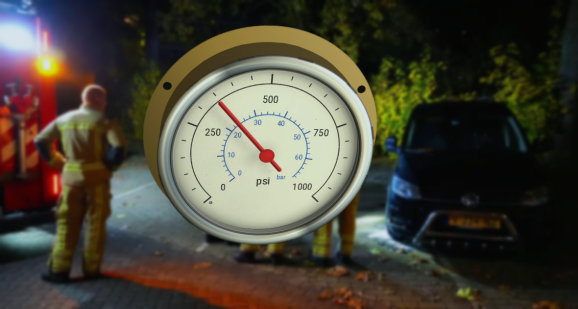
350 psi
